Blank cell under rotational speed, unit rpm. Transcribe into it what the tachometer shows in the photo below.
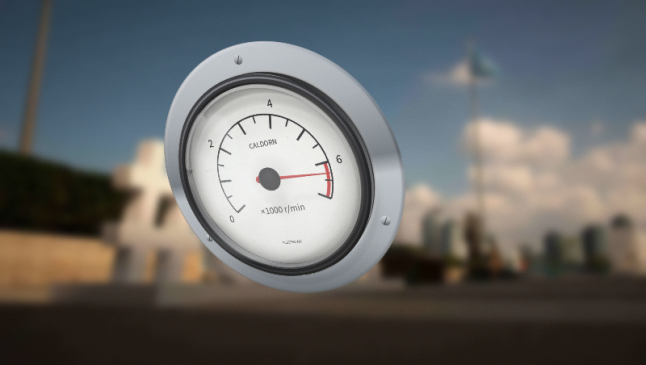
6250 rpm
